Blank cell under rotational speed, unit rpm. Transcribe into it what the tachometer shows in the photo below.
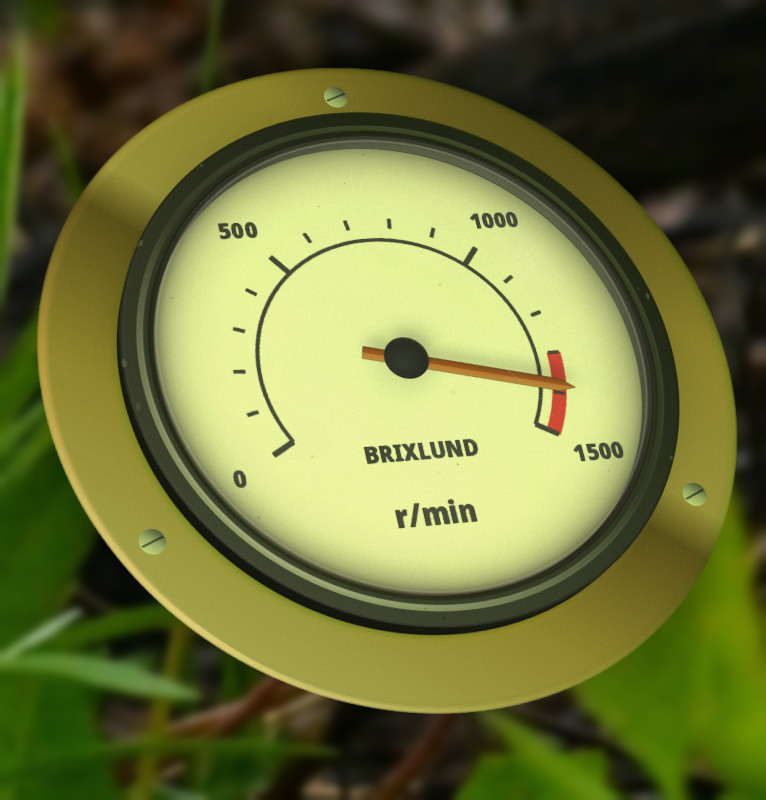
1400 rpm
